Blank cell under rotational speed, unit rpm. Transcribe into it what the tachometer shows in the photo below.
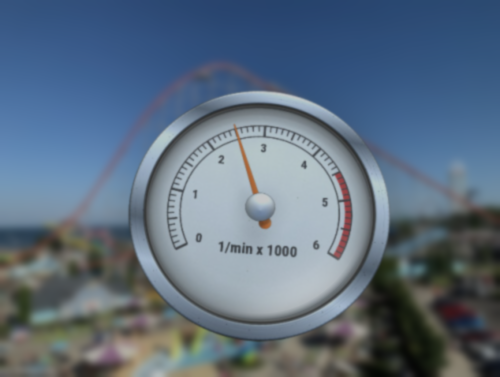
2500 rpm
